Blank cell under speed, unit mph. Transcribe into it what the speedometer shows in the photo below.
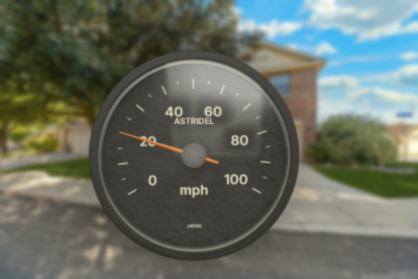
20 mph
